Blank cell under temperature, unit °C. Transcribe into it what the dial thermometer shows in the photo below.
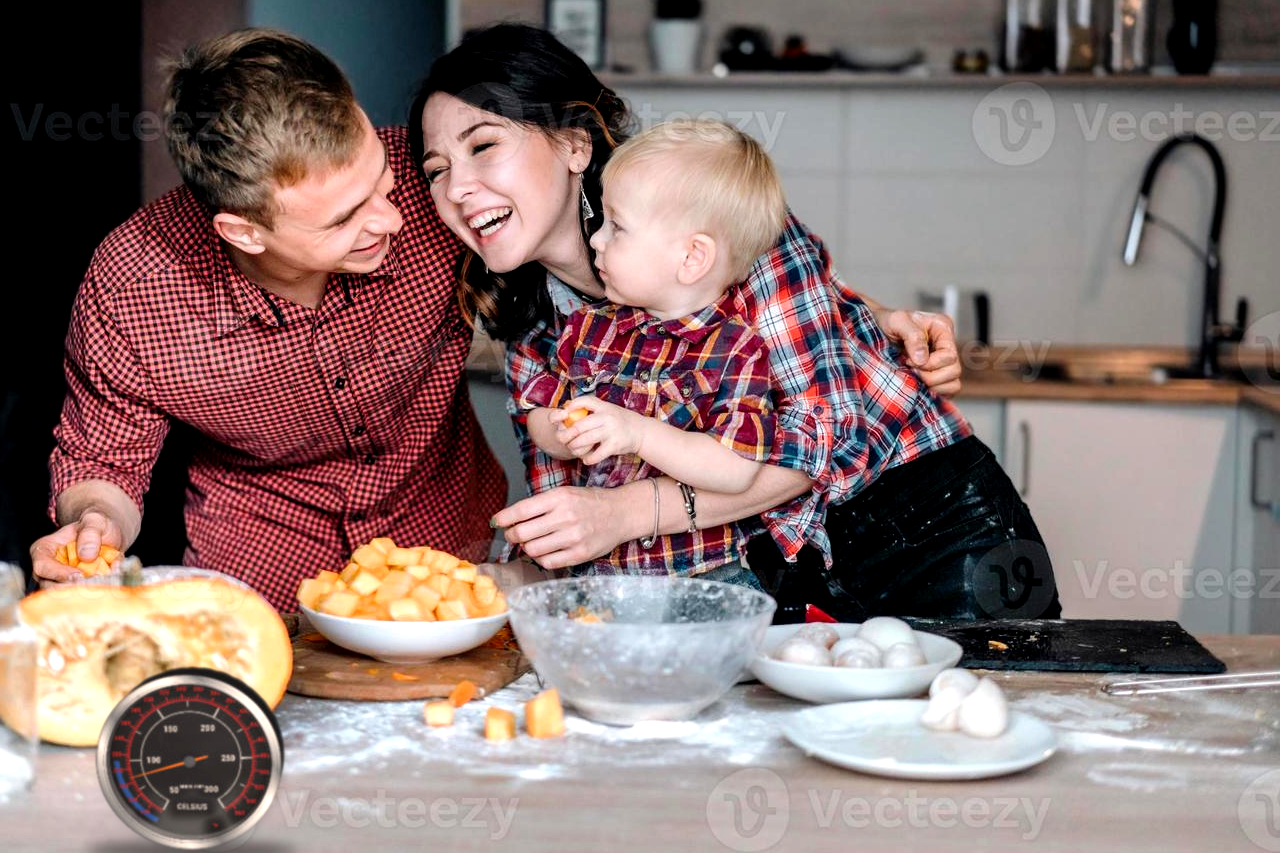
87.5 °C
